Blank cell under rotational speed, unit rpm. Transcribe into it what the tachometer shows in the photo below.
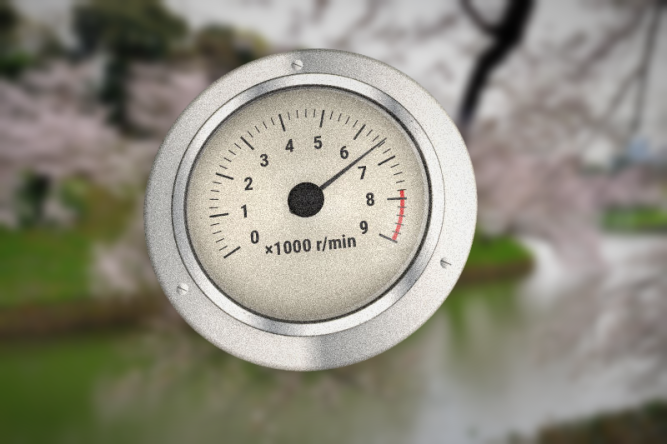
6600 rpm
